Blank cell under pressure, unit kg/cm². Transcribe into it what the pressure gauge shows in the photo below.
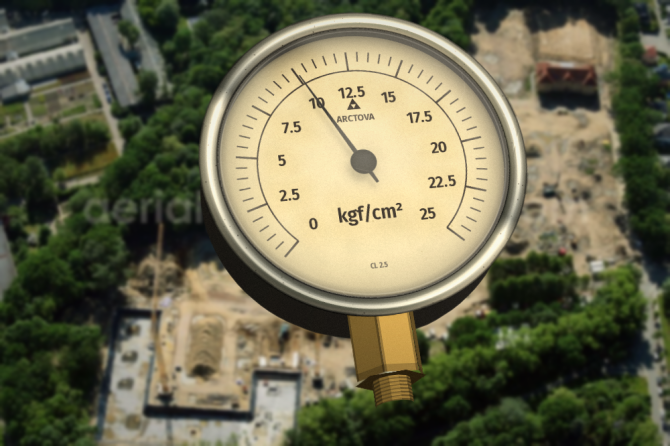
10 kg/cm²
